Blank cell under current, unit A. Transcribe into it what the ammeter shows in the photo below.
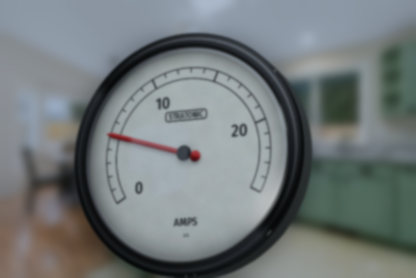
5 A
